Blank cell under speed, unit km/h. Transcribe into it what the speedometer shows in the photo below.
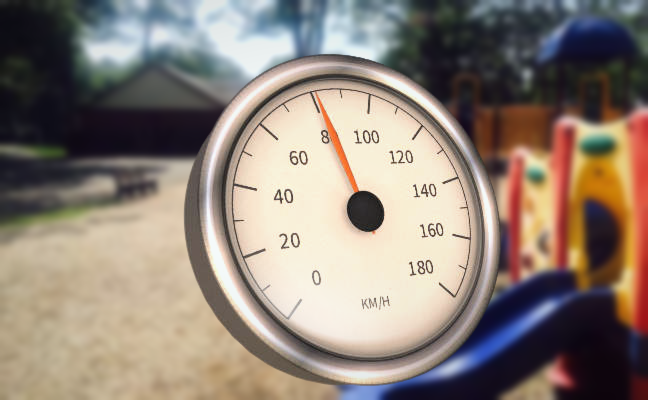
80 km/h
